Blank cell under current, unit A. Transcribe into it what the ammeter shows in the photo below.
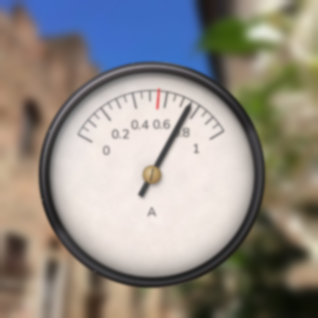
0.75 A
